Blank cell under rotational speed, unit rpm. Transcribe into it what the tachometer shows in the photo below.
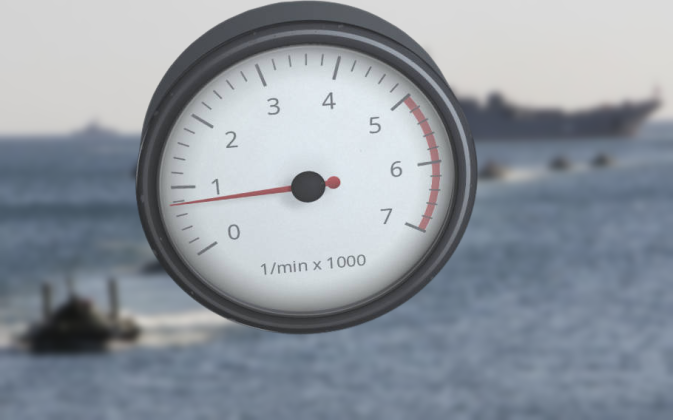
800 rpm
